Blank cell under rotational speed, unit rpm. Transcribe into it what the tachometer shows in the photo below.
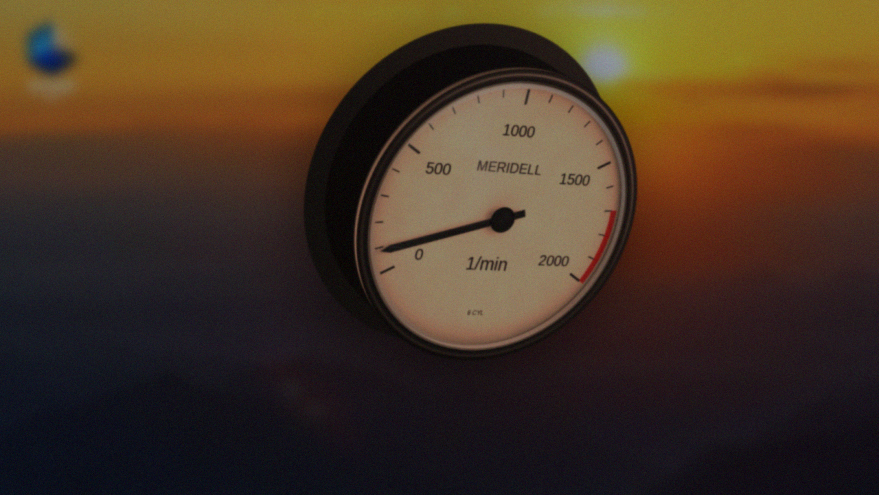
100 rpm
